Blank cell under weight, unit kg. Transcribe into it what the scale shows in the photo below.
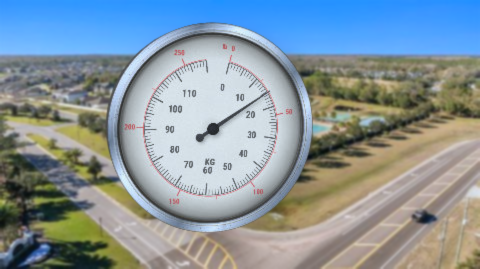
15 kg
